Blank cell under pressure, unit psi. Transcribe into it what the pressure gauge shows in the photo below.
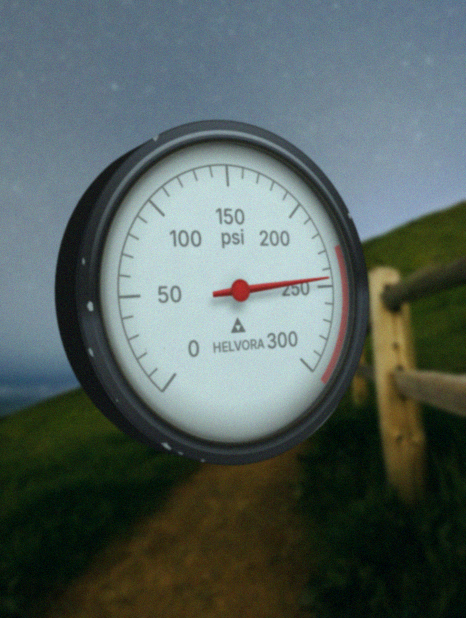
245 psi
